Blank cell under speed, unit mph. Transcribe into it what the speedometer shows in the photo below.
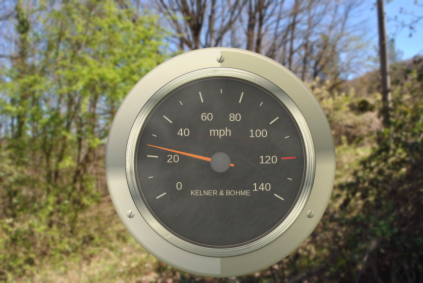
25 mph
